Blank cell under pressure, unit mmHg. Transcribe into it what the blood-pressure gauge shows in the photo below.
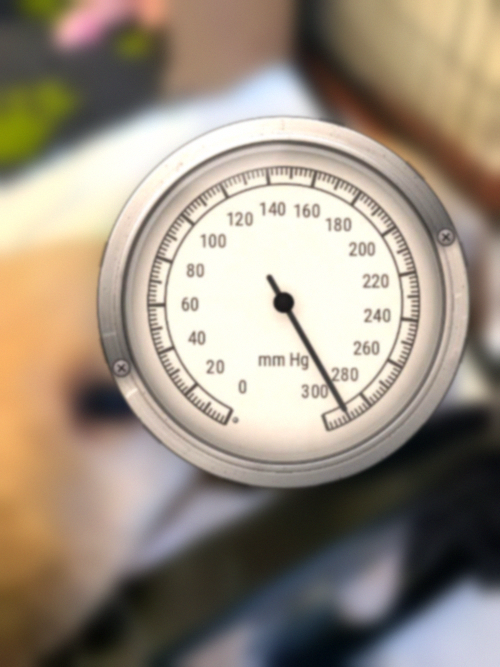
290 mmHg
